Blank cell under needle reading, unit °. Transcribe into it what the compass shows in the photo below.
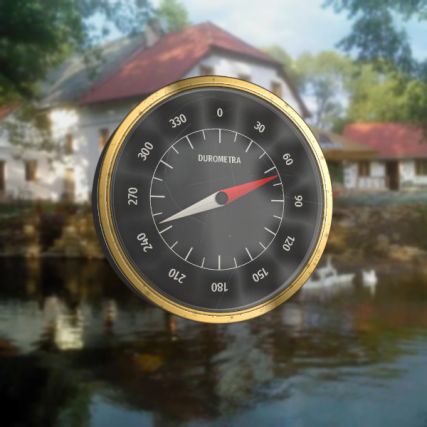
67.5 °
